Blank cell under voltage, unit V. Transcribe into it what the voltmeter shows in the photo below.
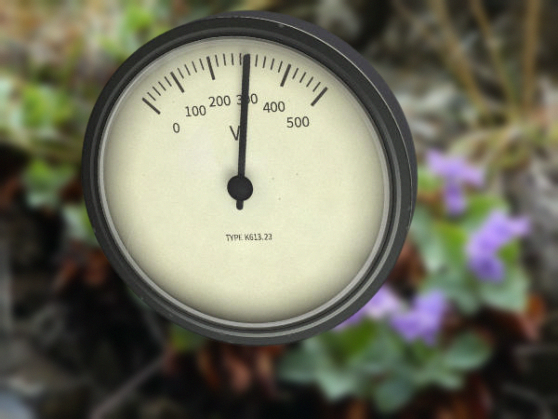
300 V
